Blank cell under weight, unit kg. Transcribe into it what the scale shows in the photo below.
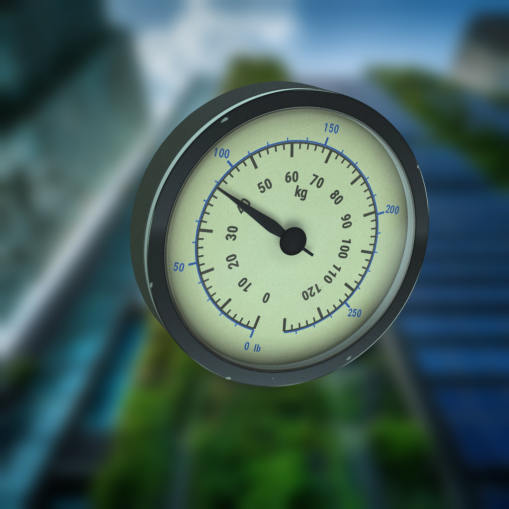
40 kg
